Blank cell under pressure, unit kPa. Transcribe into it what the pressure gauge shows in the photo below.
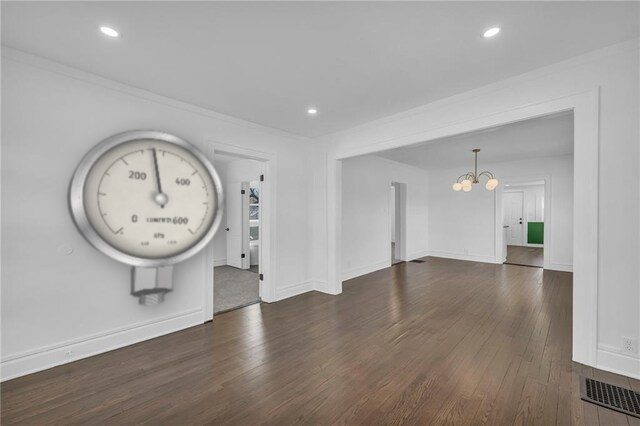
275 kPa
